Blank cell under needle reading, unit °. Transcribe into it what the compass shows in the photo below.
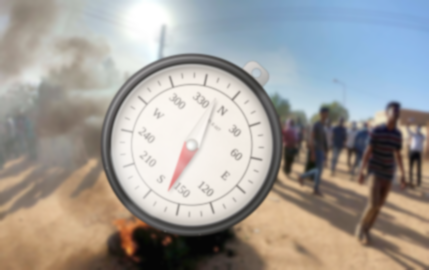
165 °
